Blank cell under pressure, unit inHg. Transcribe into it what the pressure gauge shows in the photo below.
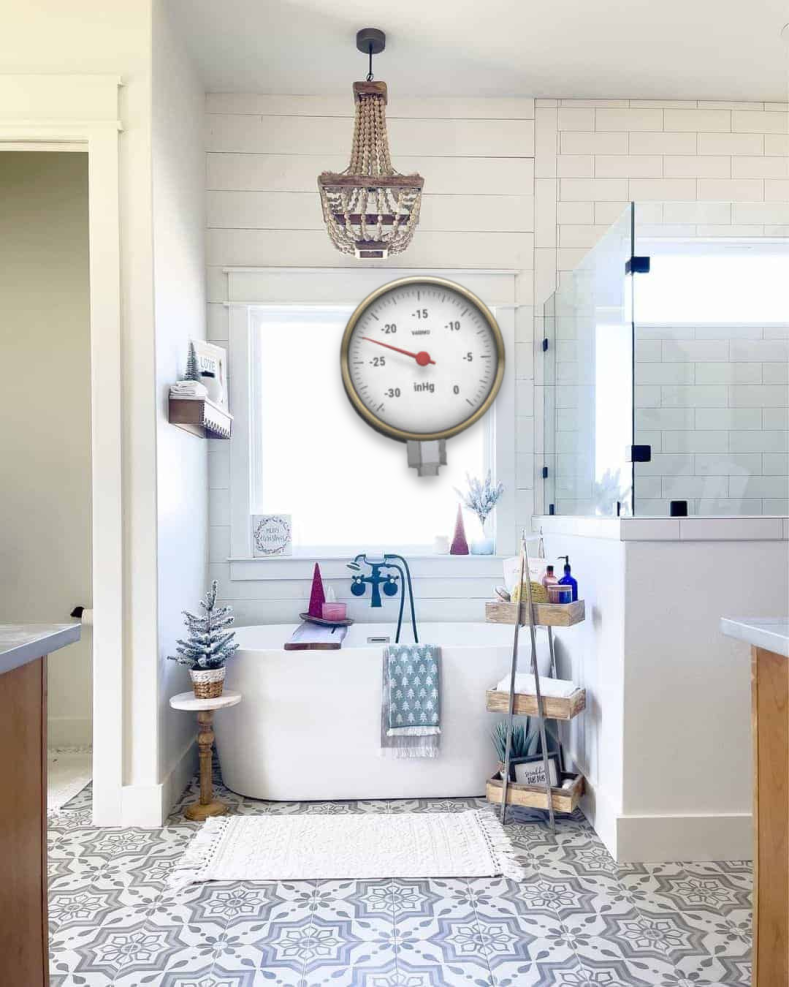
-22.5 inHg
